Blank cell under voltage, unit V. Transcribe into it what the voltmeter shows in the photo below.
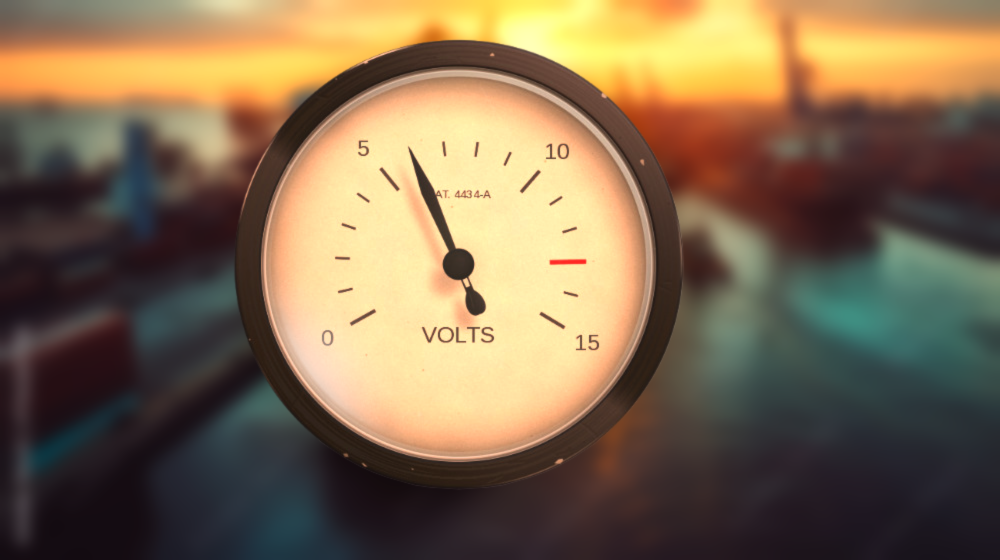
6 V
